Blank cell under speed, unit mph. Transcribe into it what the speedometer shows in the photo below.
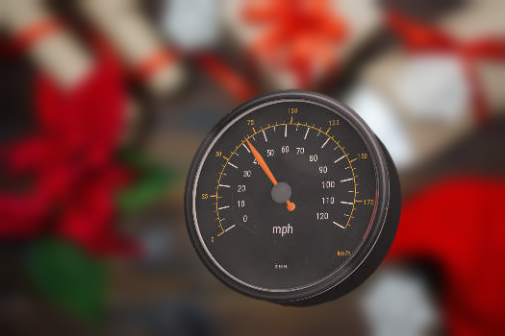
42.5 mph
